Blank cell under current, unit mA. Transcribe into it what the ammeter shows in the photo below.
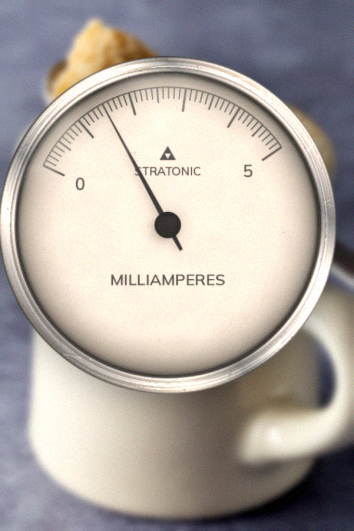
1.5 mA
